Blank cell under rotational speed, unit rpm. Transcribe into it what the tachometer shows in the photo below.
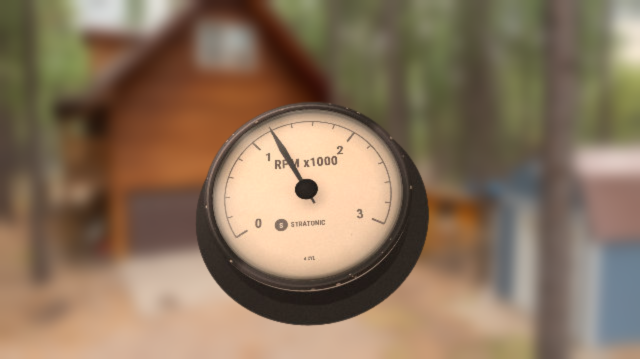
1200 rpm
